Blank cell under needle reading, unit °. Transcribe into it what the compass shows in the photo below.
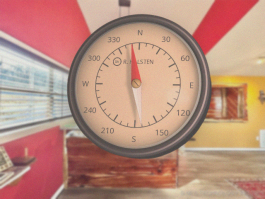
350 °
